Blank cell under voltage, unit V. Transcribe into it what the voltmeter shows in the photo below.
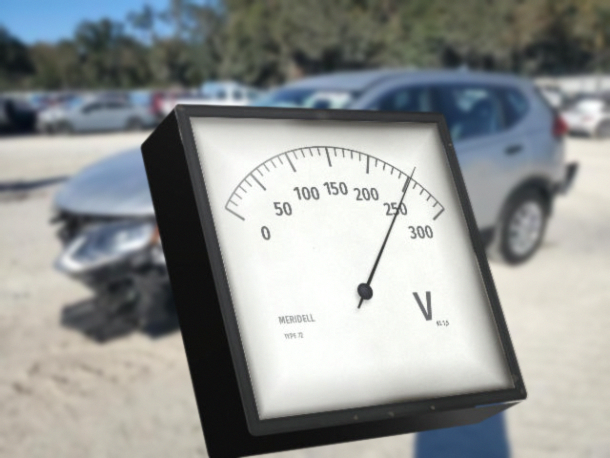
250 V
